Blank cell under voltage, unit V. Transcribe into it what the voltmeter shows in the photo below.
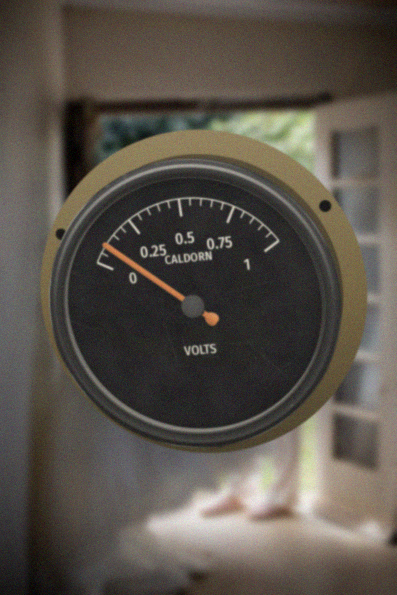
0.1 V
